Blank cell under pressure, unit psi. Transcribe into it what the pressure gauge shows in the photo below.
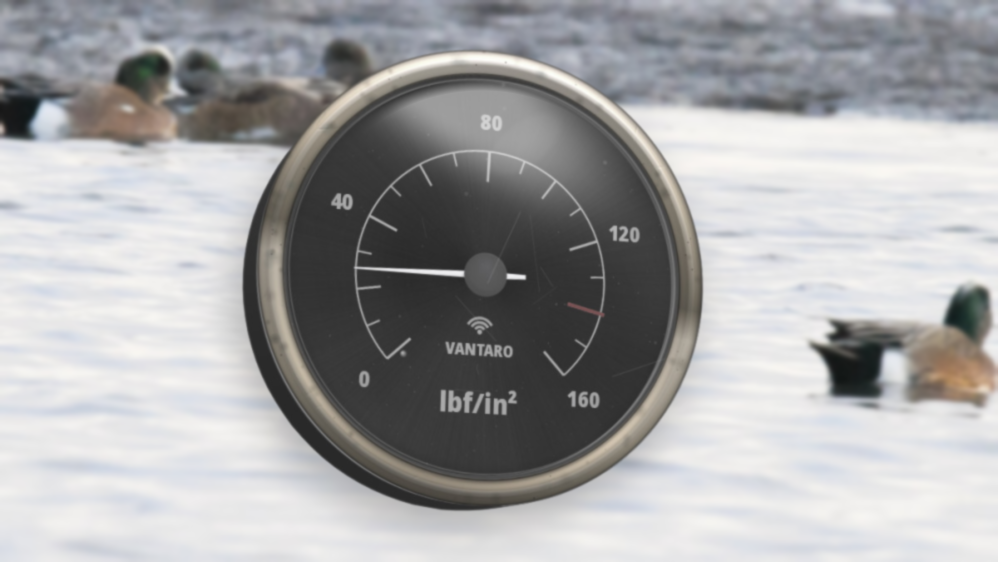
25 psi
